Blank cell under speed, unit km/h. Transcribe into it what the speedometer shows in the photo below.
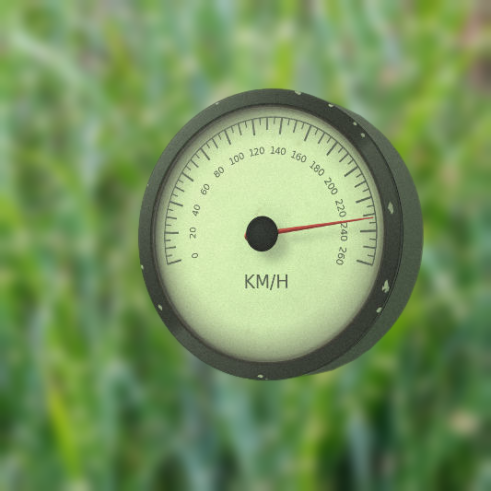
232.5 km/h
